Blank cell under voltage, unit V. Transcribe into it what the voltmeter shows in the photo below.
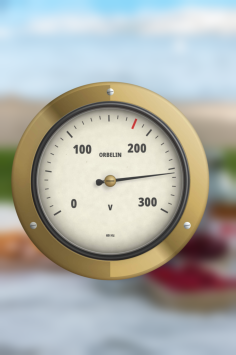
255 V
